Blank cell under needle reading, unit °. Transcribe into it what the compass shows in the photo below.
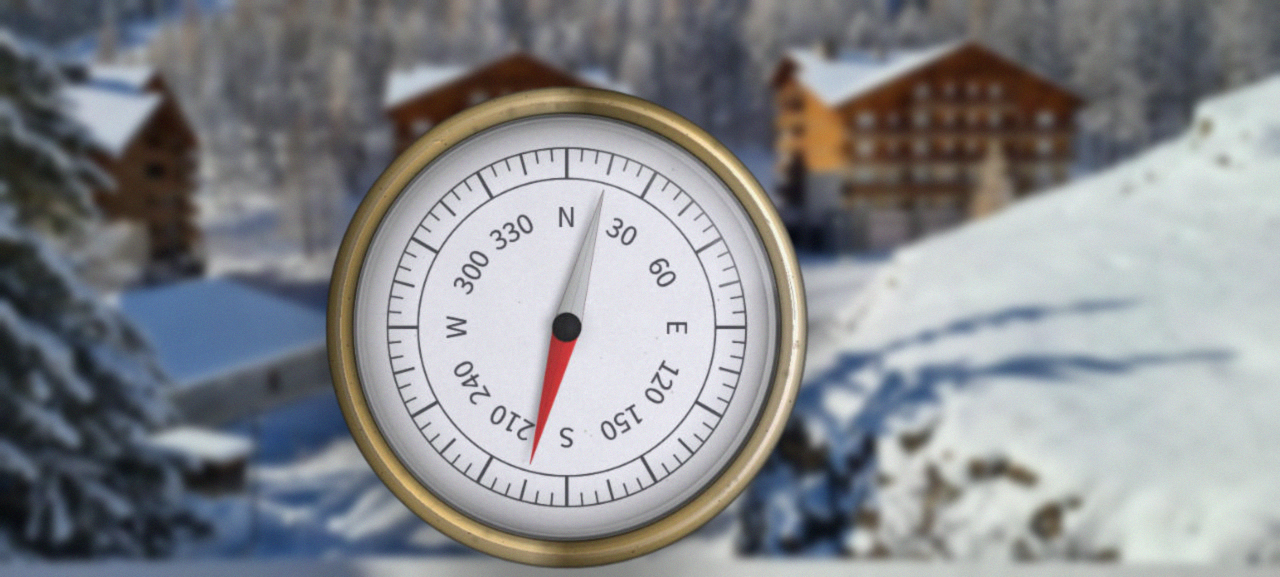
195 °
